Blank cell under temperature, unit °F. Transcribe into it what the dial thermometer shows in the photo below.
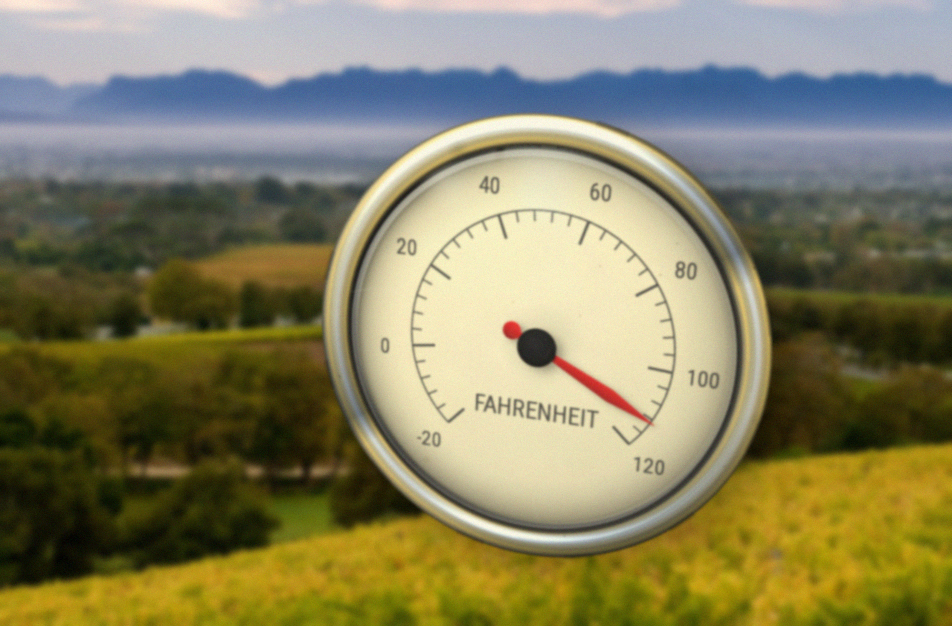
112 °F
